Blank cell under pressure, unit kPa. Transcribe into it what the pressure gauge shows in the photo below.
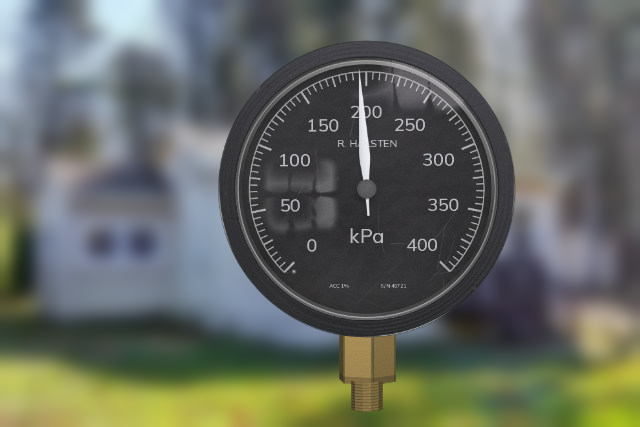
195 kPa
